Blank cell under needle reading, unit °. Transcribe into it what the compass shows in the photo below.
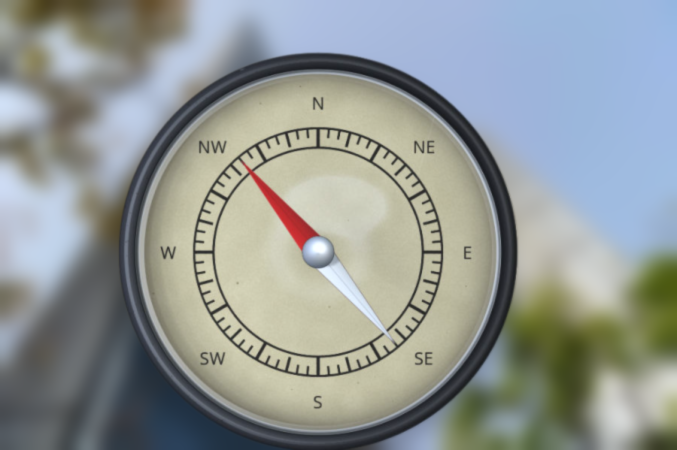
320 °
